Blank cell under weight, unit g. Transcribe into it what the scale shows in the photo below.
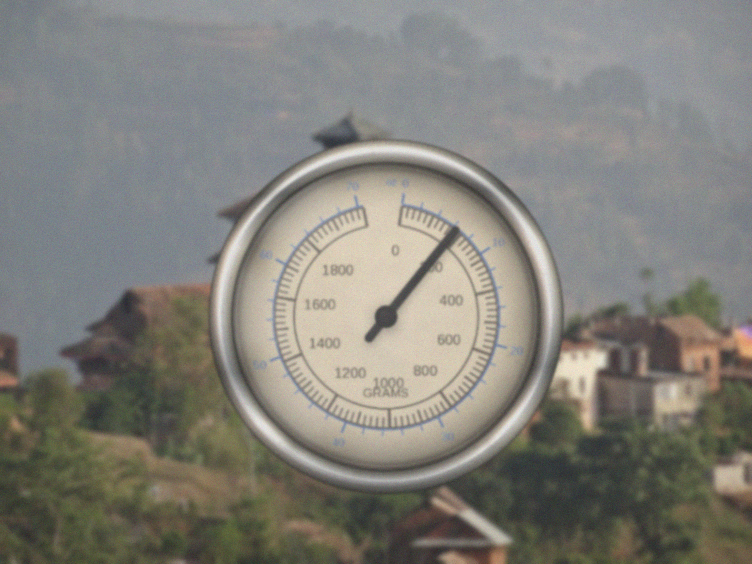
180 g
